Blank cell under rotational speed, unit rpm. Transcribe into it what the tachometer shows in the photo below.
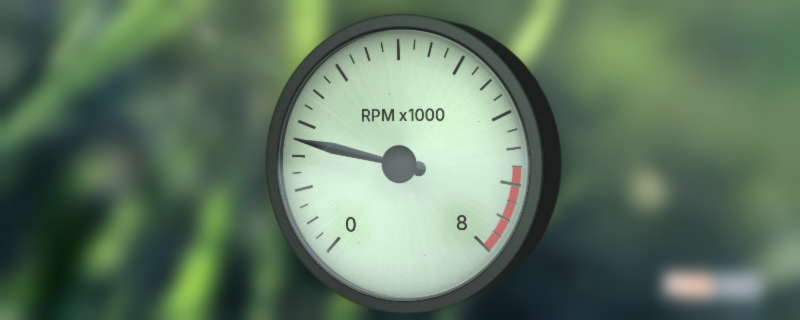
1750 rpm
